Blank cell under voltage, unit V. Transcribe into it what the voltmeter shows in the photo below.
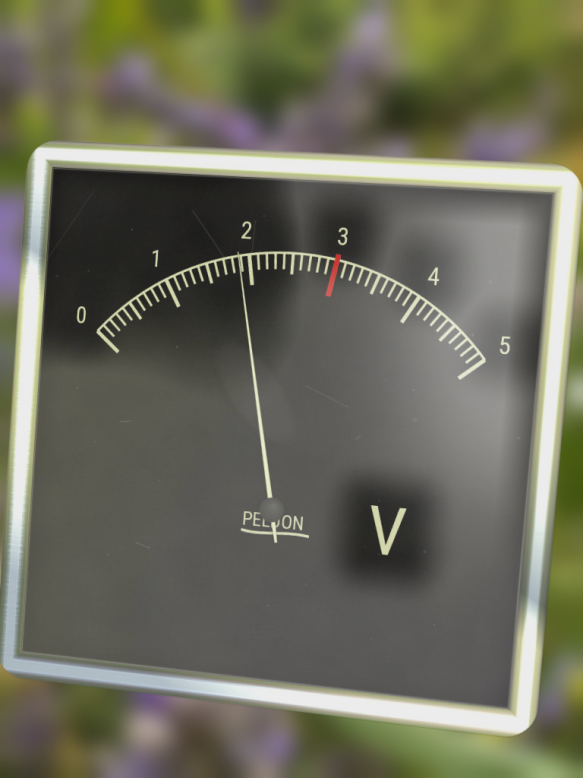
1.9 V
